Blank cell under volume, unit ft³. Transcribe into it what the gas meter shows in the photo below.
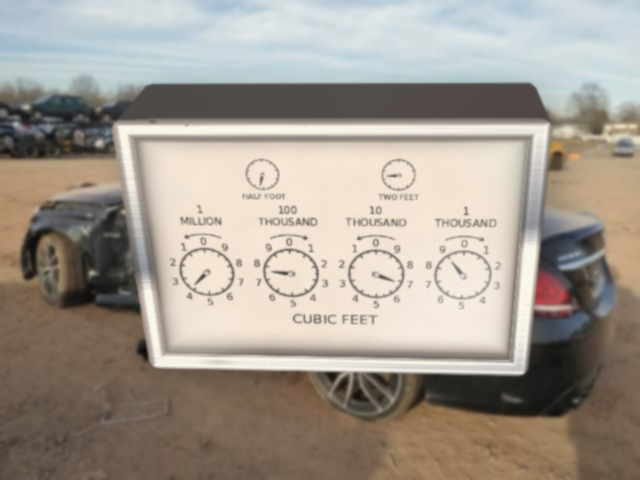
376900 ft³
